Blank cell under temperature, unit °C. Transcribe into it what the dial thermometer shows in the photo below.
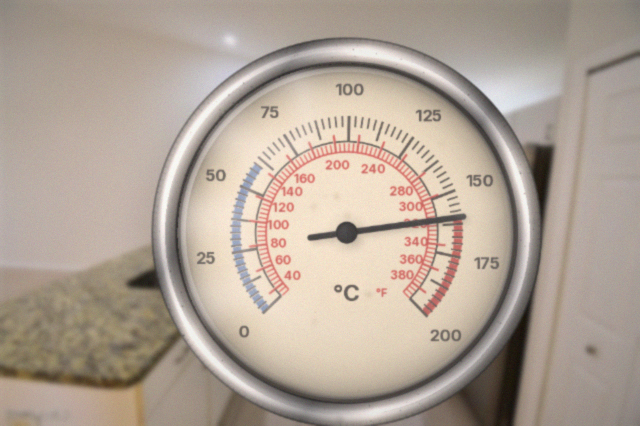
160 °C
